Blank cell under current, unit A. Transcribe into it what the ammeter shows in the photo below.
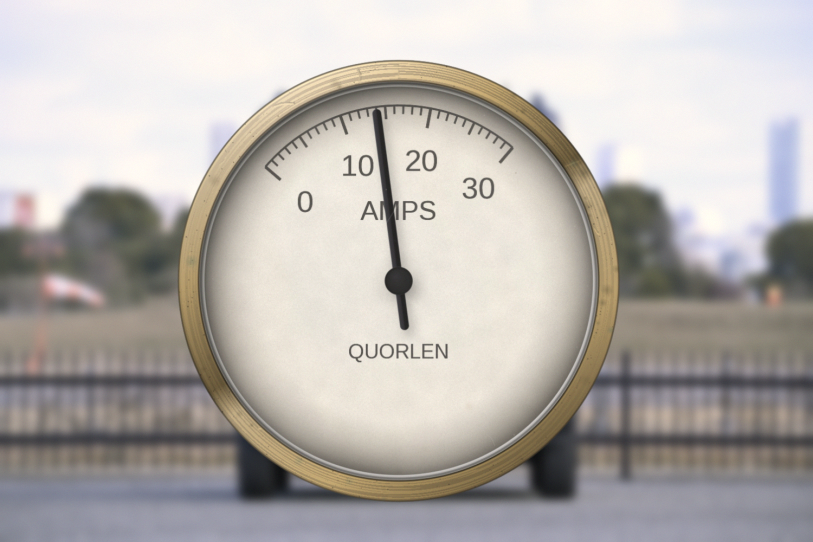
14 A
